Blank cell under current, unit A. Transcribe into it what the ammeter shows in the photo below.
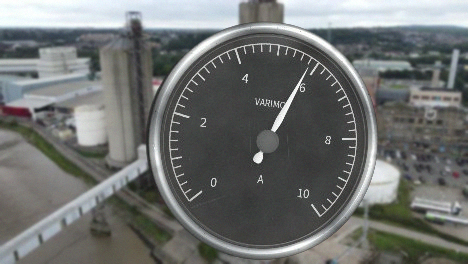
5.8 A
